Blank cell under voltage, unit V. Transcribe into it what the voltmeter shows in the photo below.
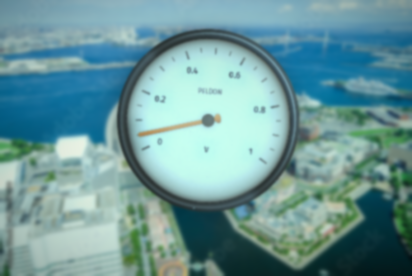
0.05 V
